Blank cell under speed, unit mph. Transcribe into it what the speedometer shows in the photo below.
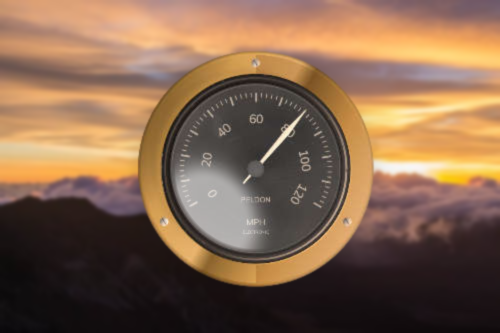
80 mph
